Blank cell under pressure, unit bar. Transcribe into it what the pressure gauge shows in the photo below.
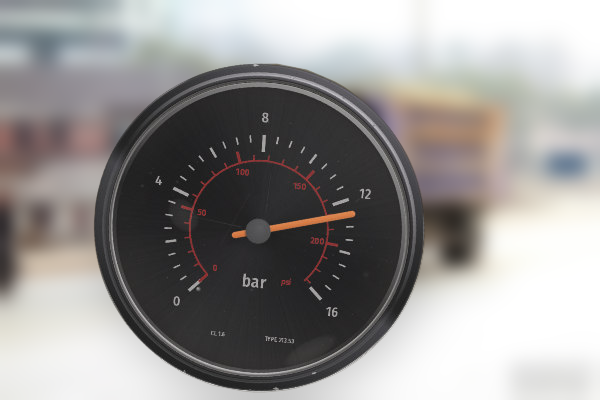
12.5 bar
